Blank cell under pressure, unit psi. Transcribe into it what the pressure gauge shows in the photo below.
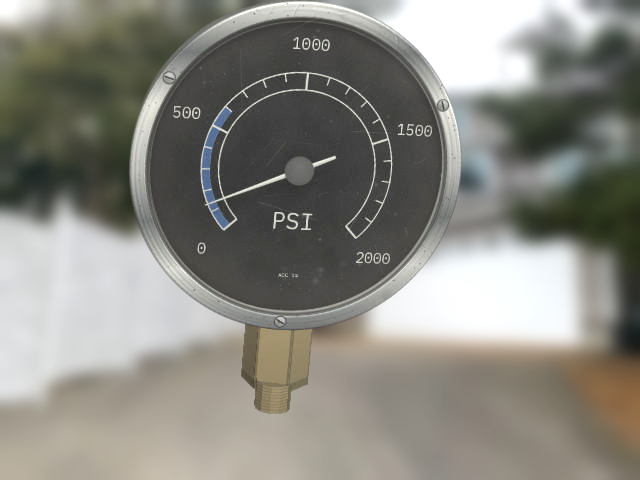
150 psi
